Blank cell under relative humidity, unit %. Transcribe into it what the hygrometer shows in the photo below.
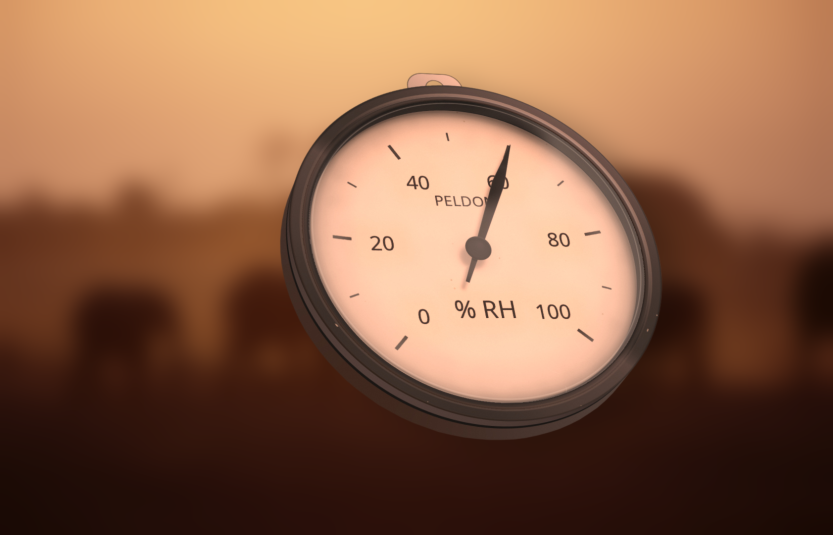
60 %
